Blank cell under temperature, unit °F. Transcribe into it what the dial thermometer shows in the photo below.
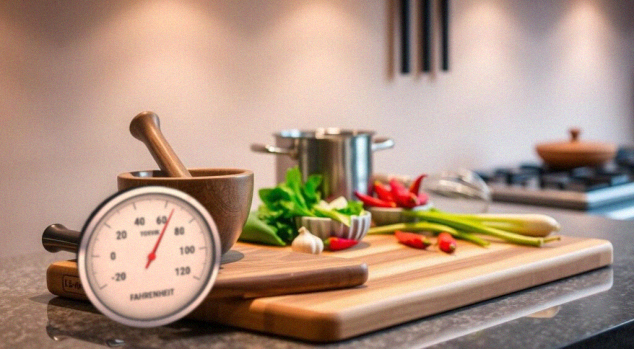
65 °F
